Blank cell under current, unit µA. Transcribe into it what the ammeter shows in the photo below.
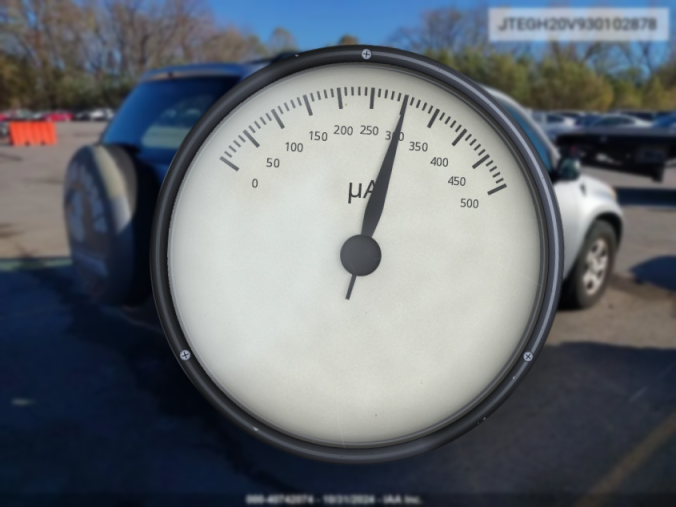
300 µA
